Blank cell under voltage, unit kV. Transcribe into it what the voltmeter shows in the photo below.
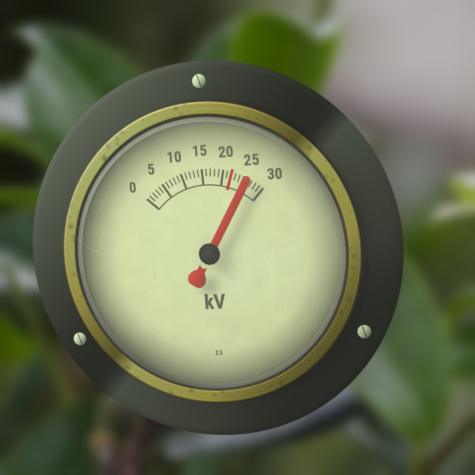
26 kV
